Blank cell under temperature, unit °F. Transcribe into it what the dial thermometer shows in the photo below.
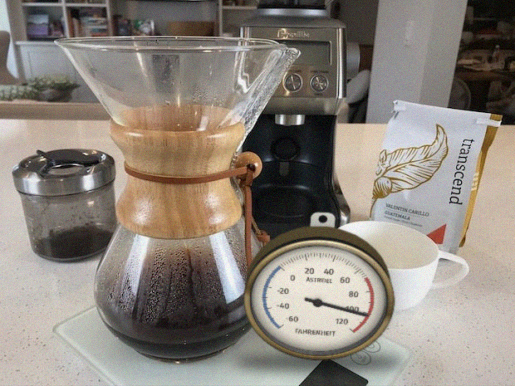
100 °F
